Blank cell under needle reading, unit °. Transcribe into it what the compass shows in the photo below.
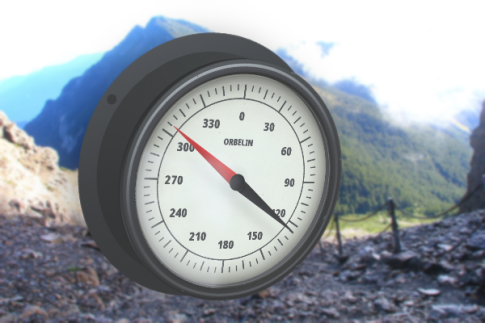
305 °
